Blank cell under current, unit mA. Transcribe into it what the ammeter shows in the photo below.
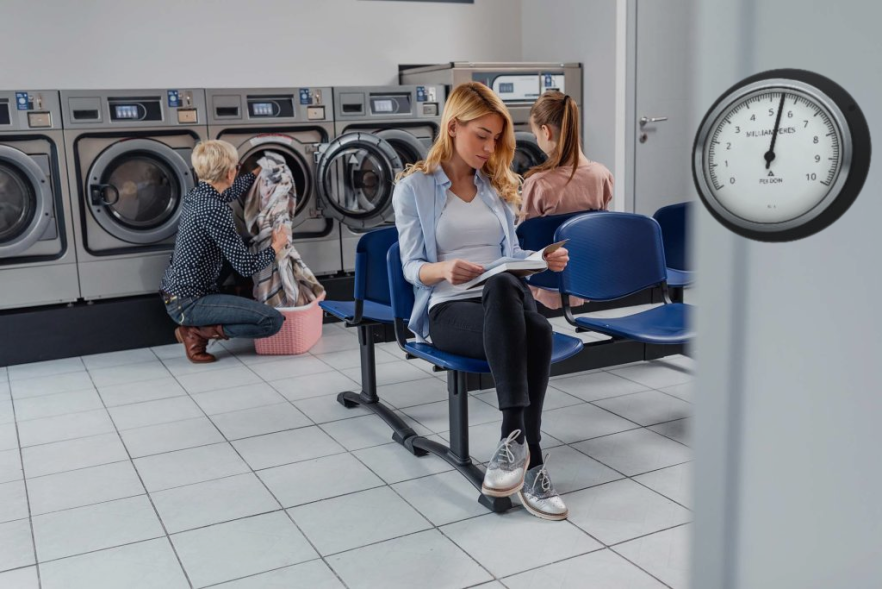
5.5 mA
